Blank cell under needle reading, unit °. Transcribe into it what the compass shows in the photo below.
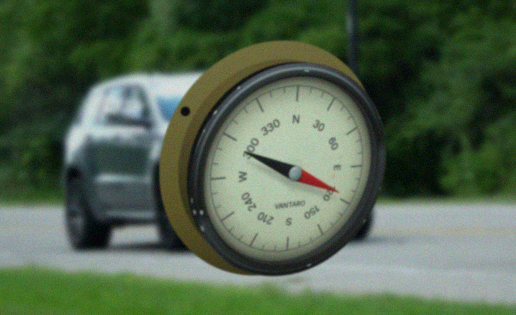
115 °
